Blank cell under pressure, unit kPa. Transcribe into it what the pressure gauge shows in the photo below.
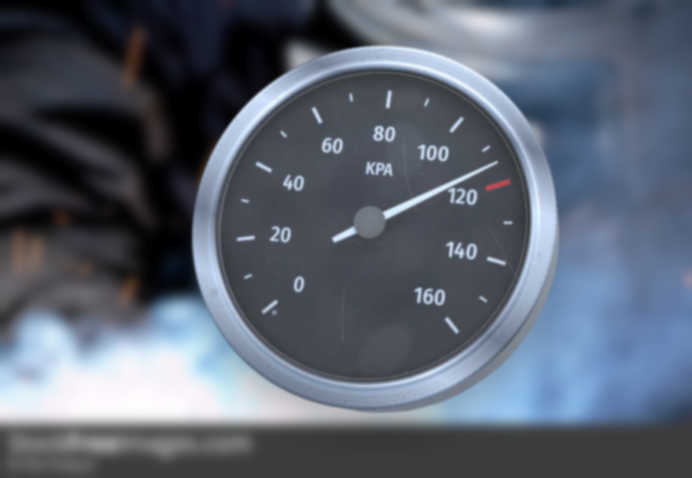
115 kPa
